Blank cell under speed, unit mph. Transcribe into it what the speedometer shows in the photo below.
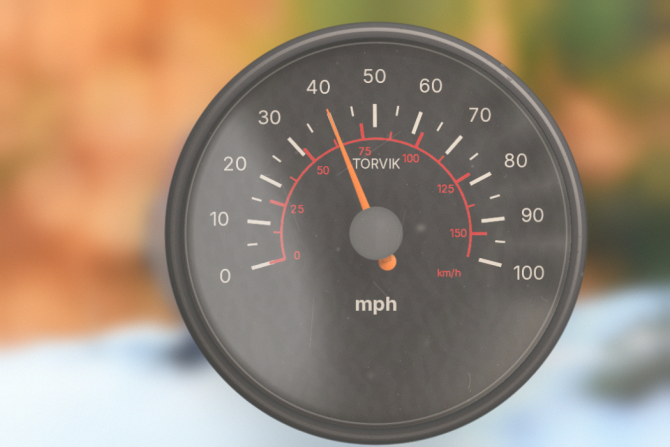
40 mph
